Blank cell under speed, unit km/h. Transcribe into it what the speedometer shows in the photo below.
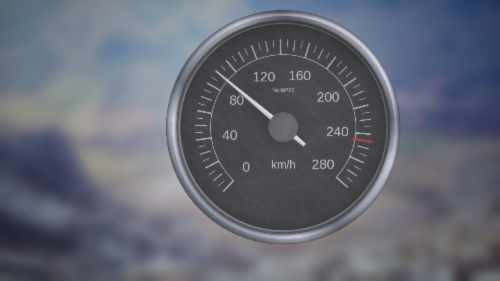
90 km/h
